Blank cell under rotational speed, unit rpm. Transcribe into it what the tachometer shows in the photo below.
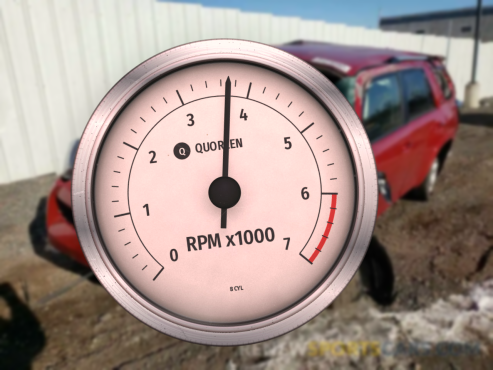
3700 rpm
